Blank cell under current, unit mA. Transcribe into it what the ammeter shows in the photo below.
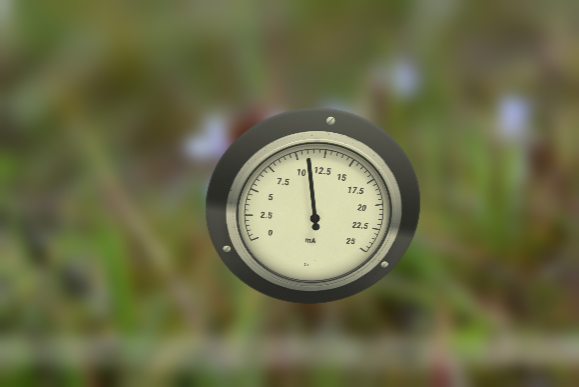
11 mA
